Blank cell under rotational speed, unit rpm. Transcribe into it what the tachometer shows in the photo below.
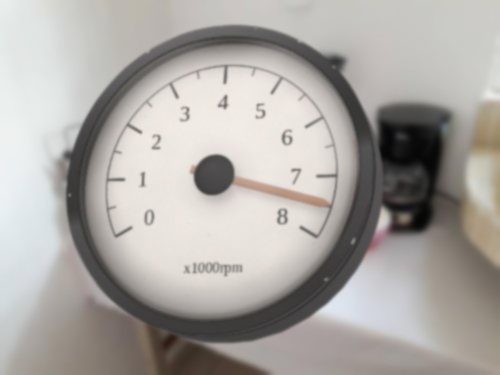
7500 rpm
